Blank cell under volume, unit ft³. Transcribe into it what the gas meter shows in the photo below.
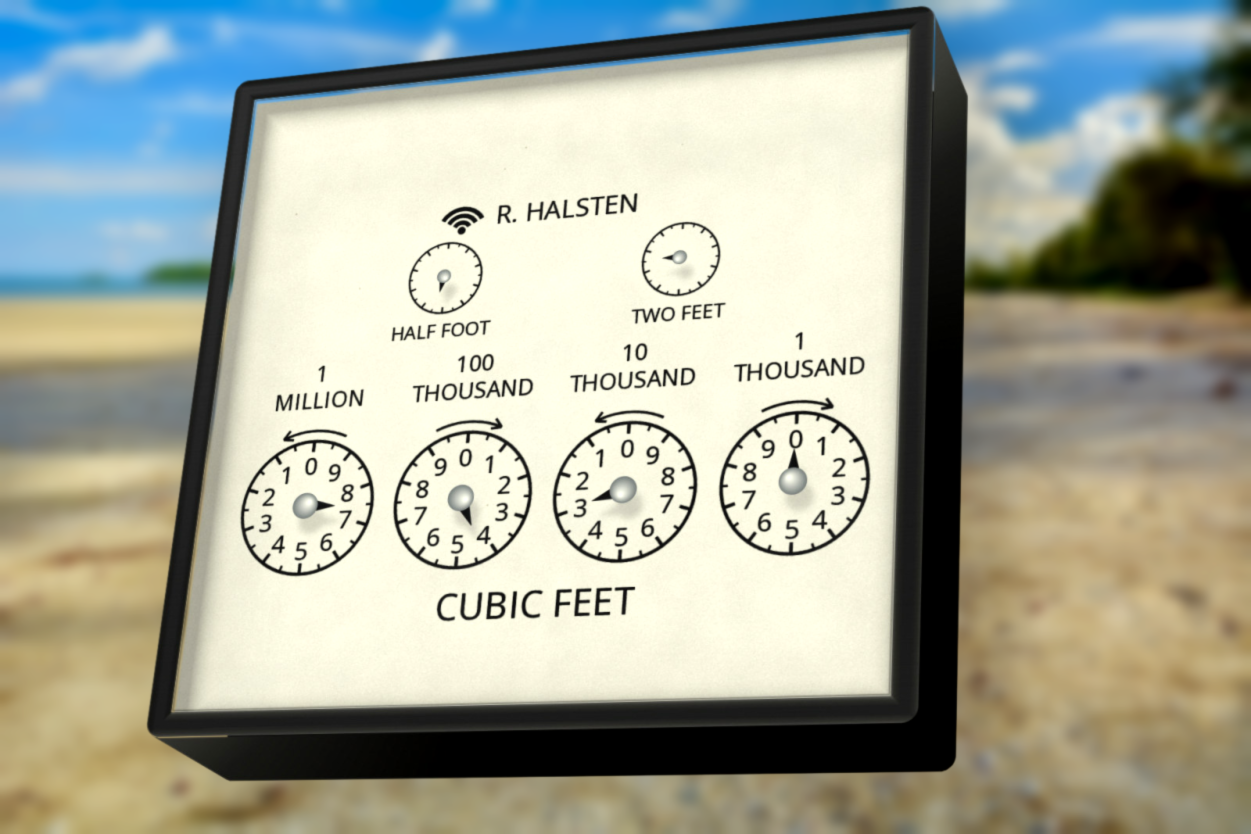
743000 ft³
